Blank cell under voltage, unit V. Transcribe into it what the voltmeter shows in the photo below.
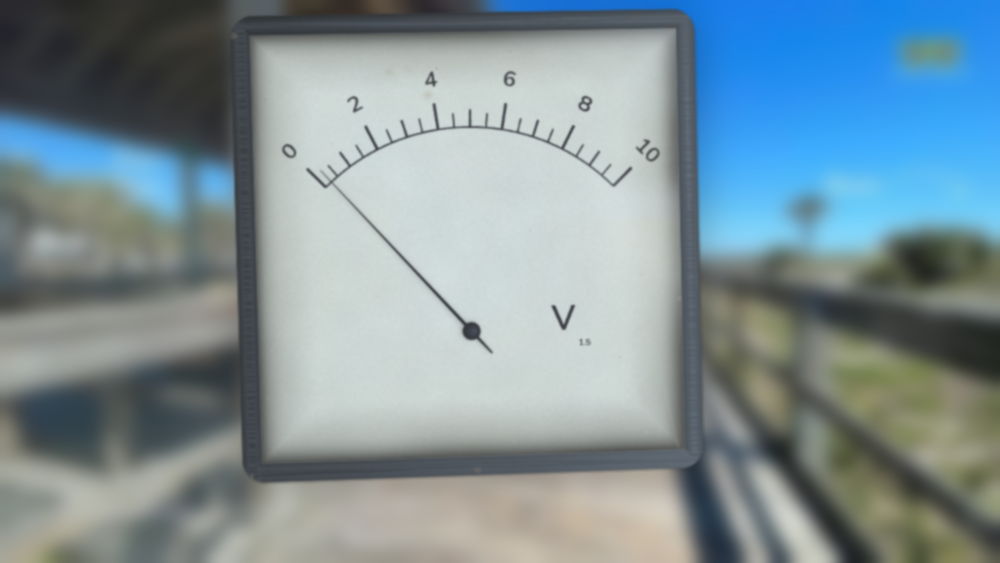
0.25 V
